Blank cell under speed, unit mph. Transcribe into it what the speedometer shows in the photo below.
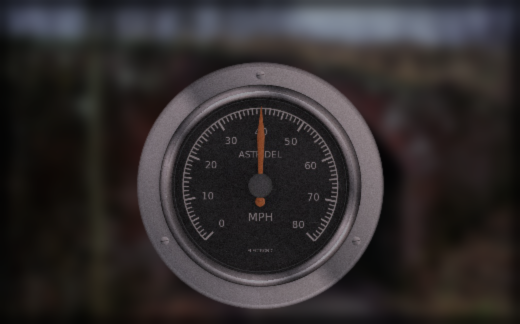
40 mph
